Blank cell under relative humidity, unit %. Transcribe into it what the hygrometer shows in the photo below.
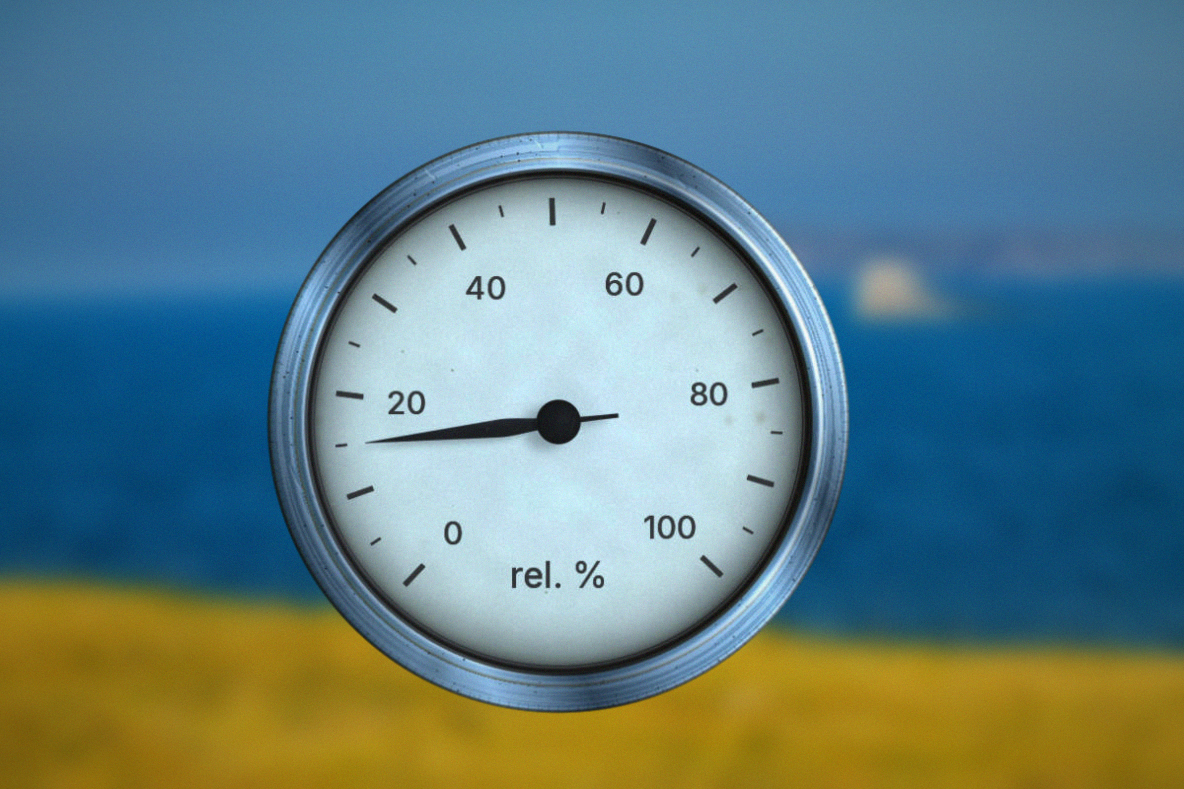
15 %
